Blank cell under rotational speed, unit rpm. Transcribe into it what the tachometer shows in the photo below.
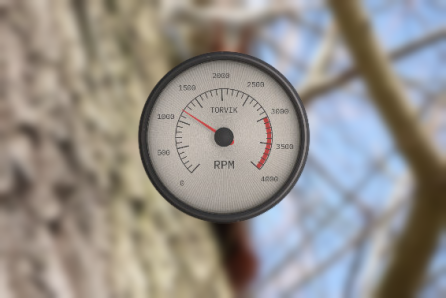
1200 rpm
